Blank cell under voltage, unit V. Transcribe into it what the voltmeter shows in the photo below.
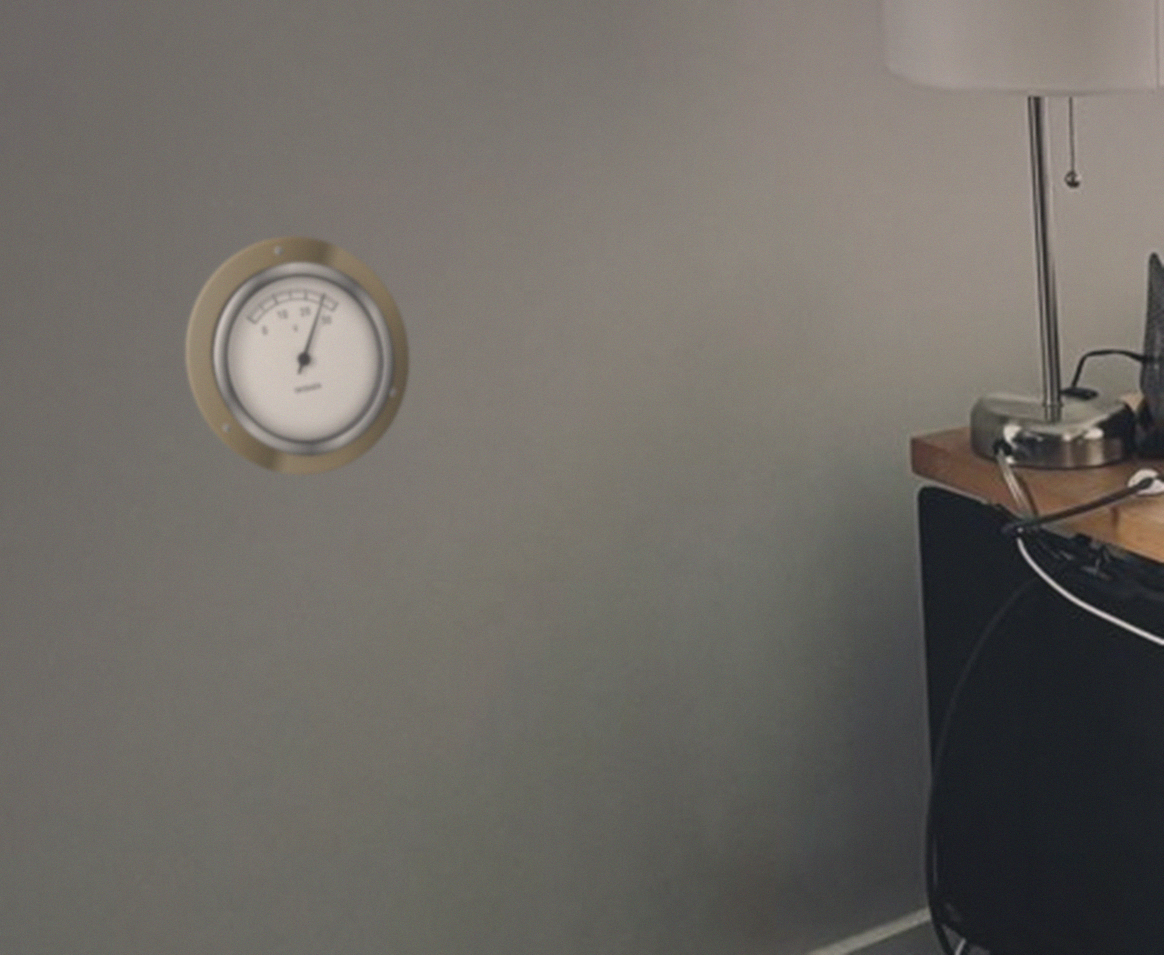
25 V
